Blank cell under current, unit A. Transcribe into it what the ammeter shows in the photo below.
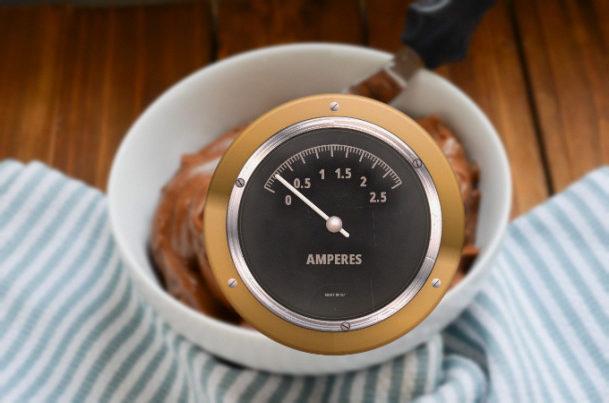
0.25 A
